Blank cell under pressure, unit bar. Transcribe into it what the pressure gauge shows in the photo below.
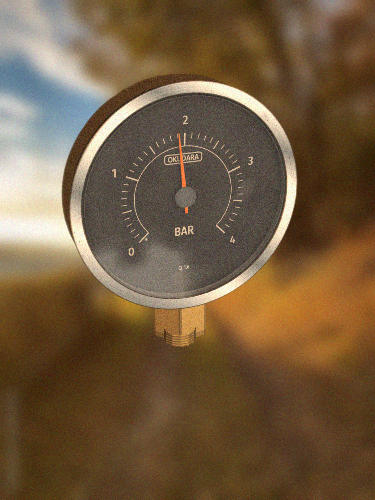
1.9 bar
